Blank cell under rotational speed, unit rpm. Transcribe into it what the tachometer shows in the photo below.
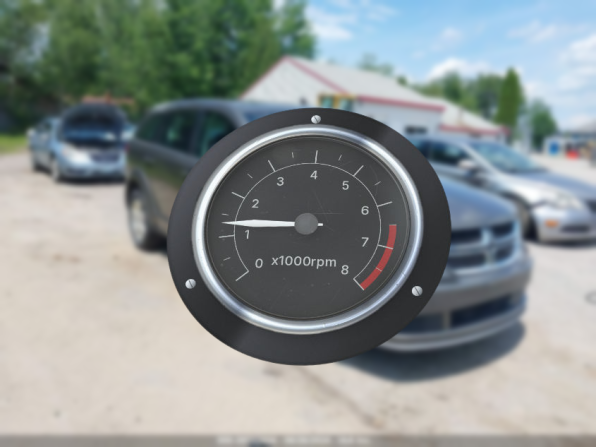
1250 rpm
